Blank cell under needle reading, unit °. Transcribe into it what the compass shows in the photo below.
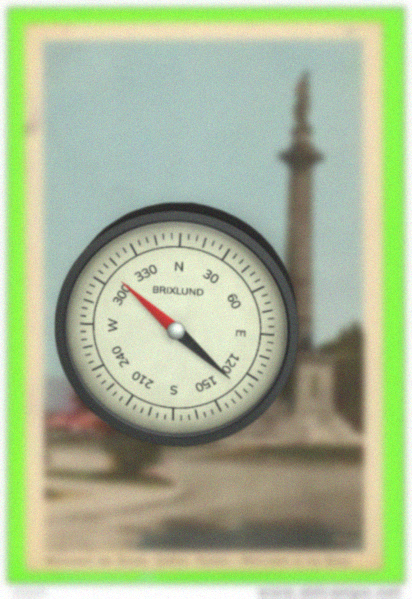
310 °
